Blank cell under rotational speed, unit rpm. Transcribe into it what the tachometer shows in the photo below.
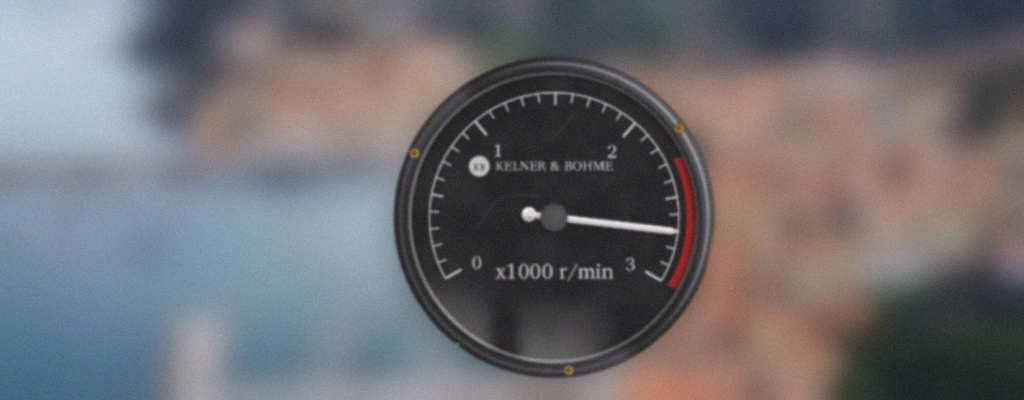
2700 rpm
